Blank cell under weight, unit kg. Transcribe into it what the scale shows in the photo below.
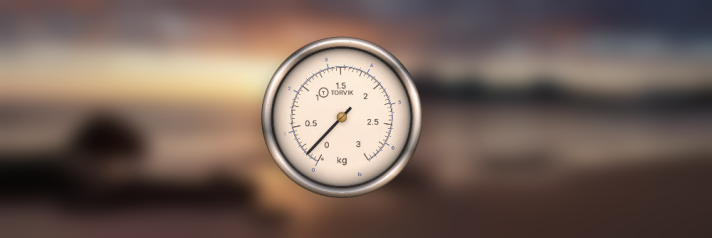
0.15 kg
